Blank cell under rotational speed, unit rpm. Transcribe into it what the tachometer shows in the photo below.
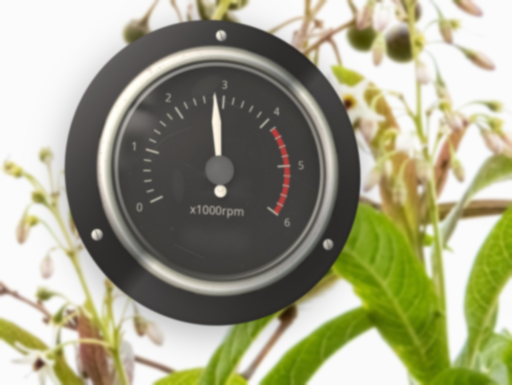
2800 rpm
